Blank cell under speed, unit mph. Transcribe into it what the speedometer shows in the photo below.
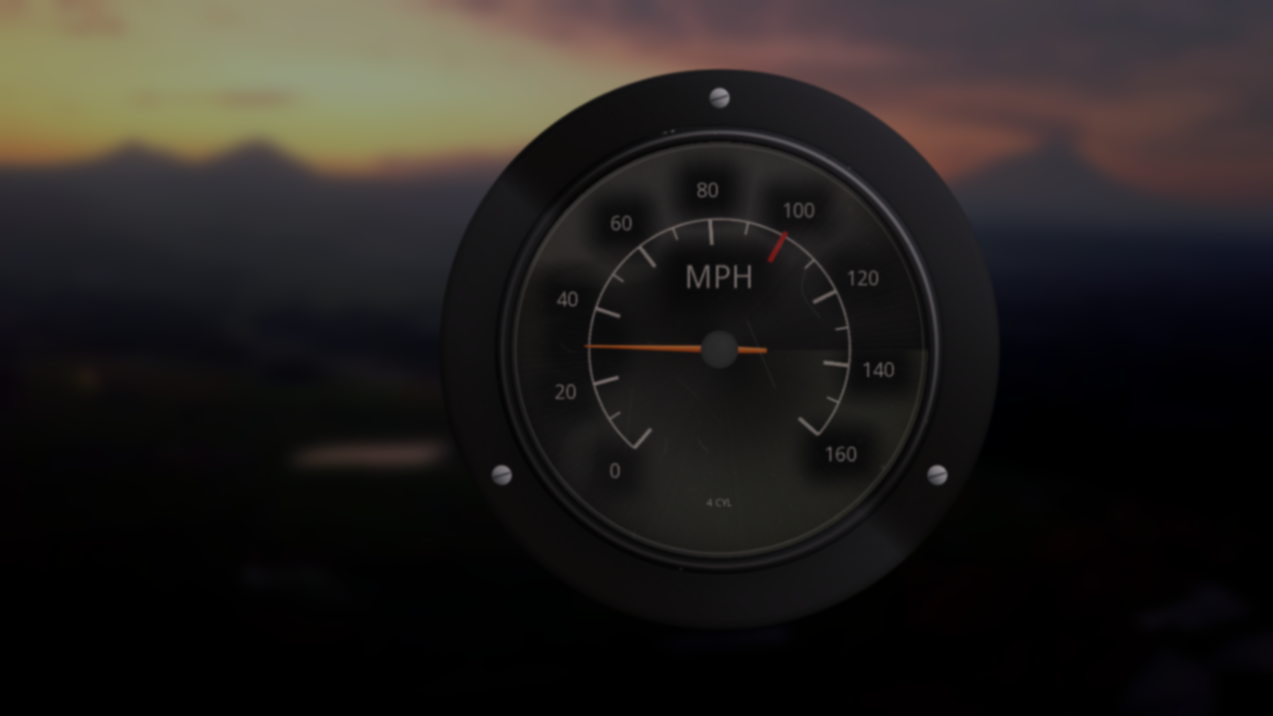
30 mph
